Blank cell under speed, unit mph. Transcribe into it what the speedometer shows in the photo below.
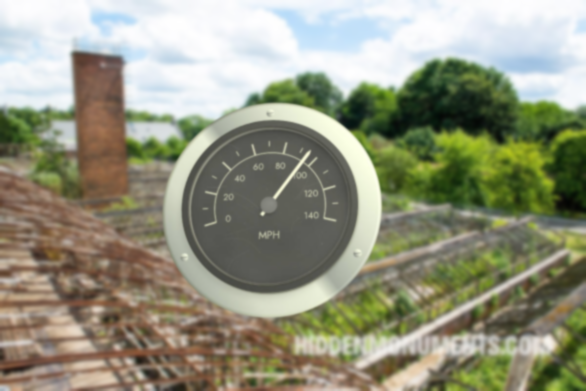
95 mph
